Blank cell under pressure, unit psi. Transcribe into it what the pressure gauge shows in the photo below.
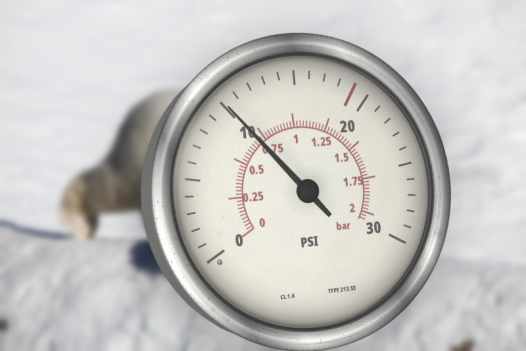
10 psi
